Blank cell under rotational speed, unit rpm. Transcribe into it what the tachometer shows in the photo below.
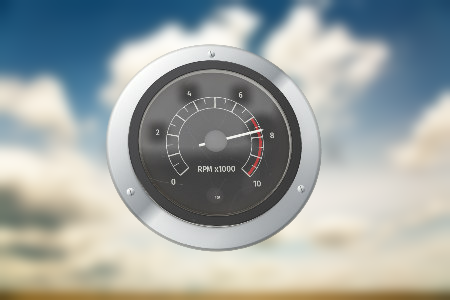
7750 rpm
